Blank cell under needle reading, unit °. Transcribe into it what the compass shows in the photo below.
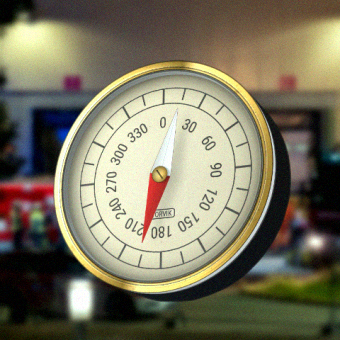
195 °
